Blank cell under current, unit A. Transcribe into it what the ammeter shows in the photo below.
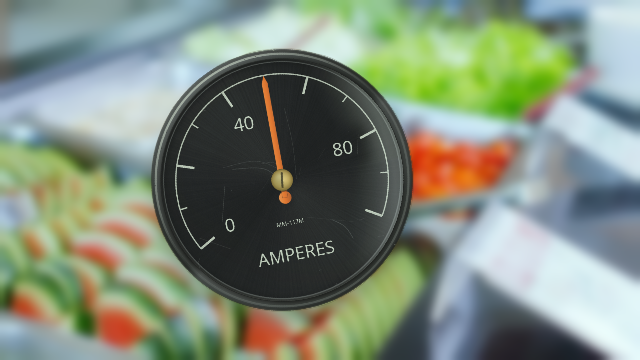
50 A
